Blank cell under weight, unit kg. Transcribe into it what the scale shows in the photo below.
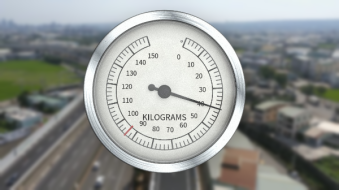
40 kg
